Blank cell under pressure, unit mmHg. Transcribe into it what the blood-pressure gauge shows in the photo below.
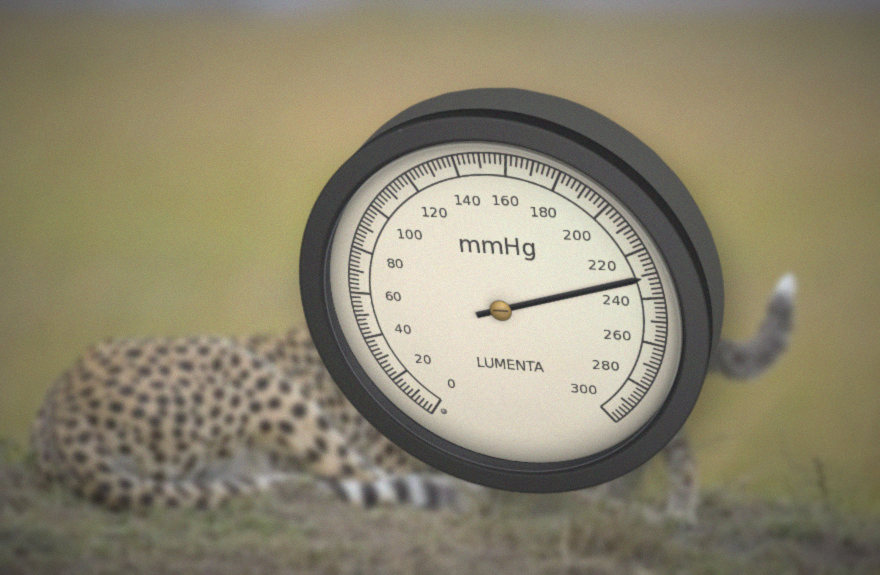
230 mmHg
